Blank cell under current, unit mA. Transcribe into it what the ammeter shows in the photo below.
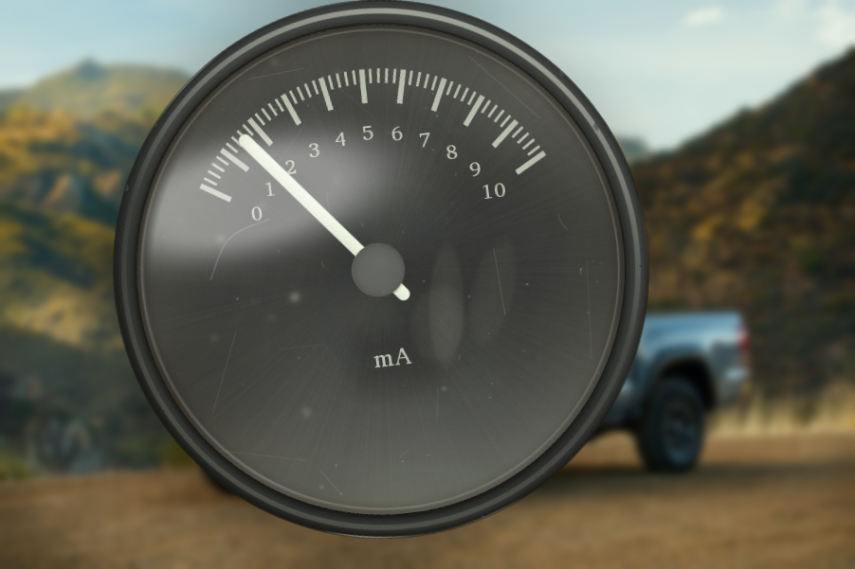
1.6 mA
